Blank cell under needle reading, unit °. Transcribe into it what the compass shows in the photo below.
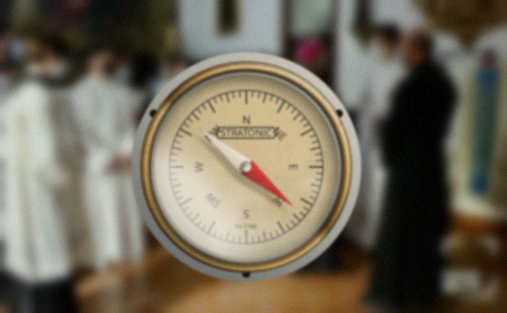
130 °
